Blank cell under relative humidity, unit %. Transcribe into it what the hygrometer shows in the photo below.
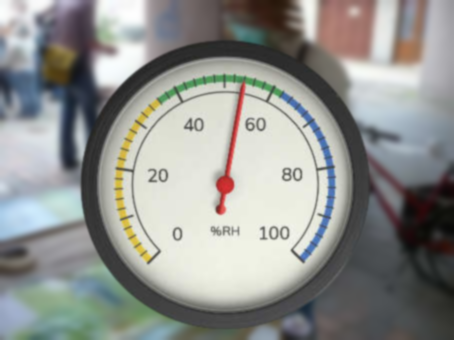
54 %
